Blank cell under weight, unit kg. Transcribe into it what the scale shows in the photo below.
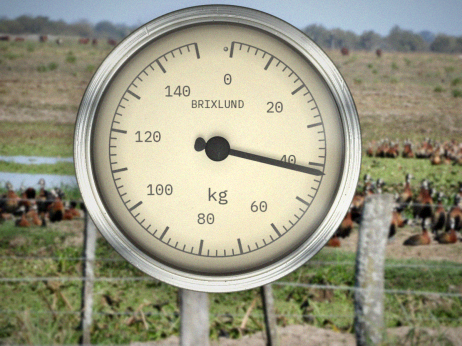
42 kg
